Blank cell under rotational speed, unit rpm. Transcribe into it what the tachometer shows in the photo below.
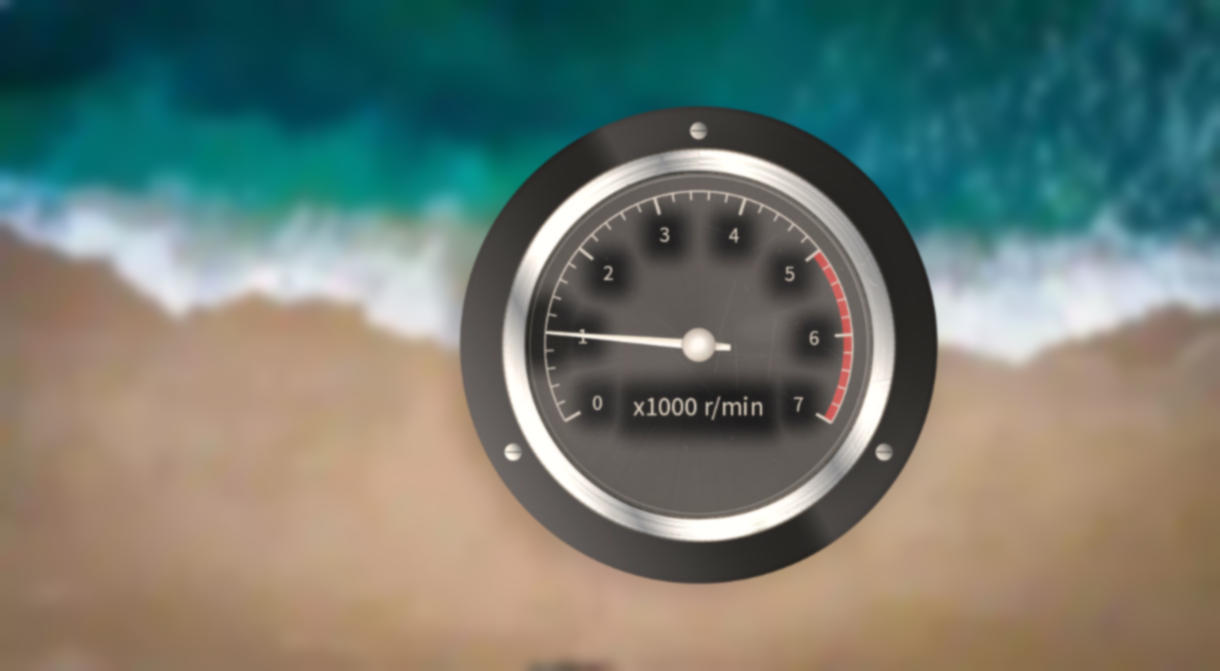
1000 rpm
